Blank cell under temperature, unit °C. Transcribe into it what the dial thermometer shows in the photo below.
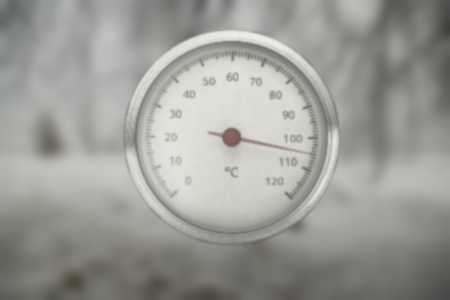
105 °C
